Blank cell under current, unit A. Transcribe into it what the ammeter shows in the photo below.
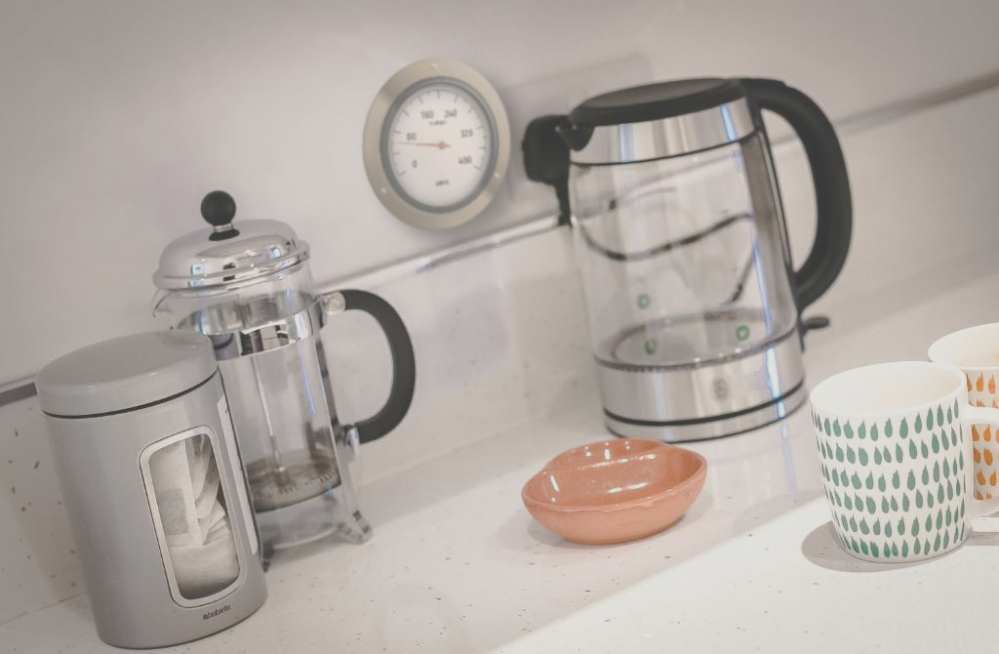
60 A
